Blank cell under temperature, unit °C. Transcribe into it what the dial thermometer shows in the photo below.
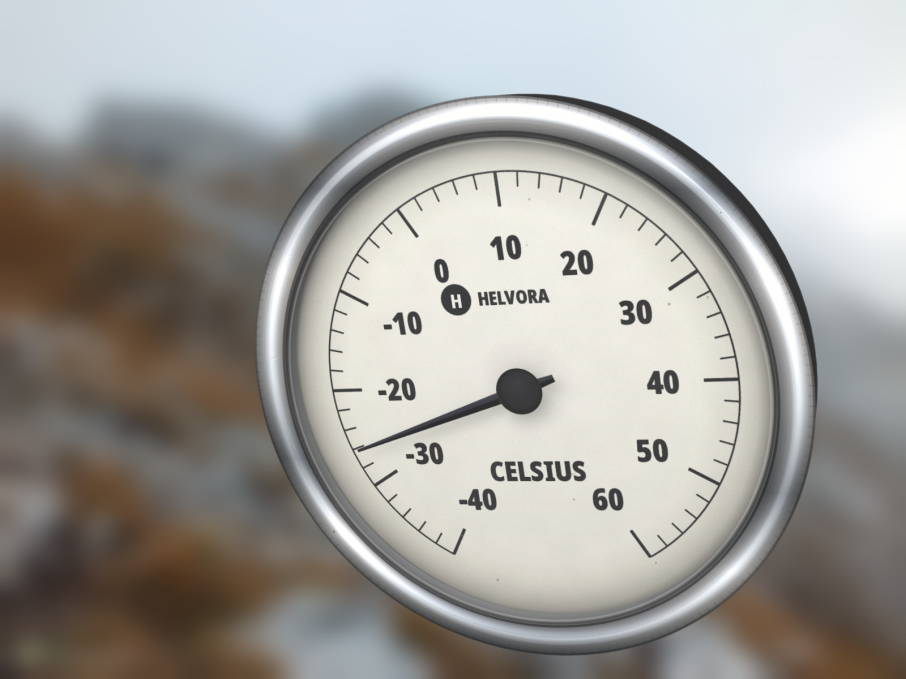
-26 °C
